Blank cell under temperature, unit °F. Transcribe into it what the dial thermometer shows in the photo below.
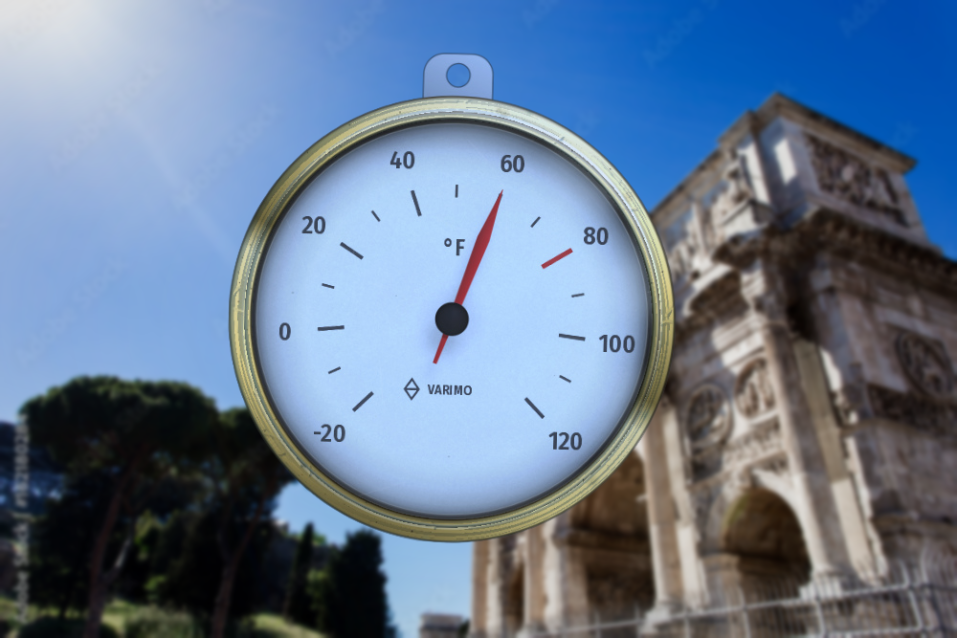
60 °F
